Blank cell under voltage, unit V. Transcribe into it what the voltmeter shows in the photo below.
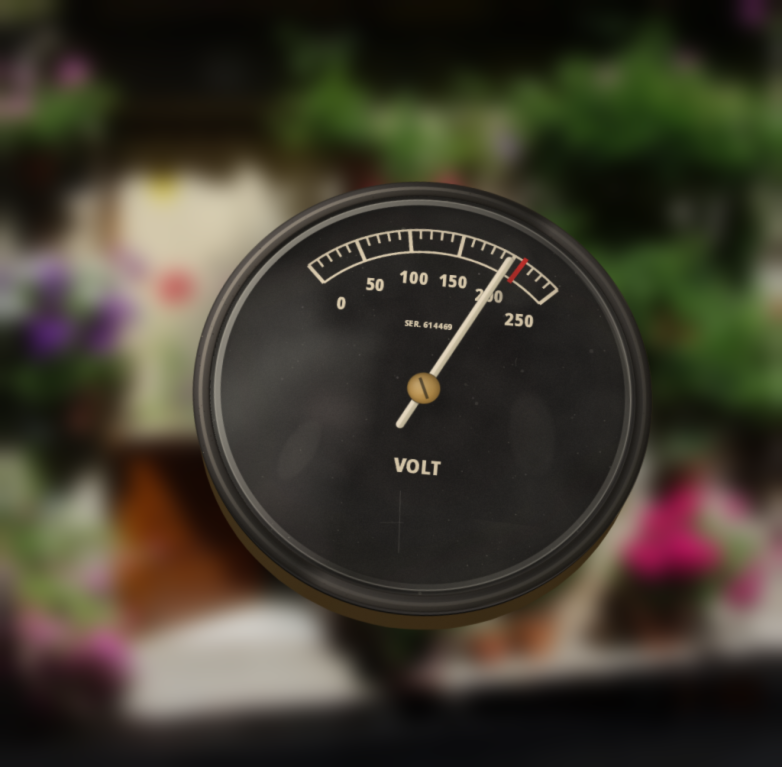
200 V
